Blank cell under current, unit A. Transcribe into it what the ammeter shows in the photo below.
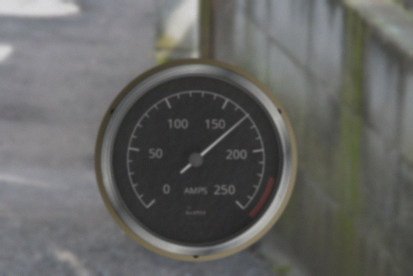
170 A
